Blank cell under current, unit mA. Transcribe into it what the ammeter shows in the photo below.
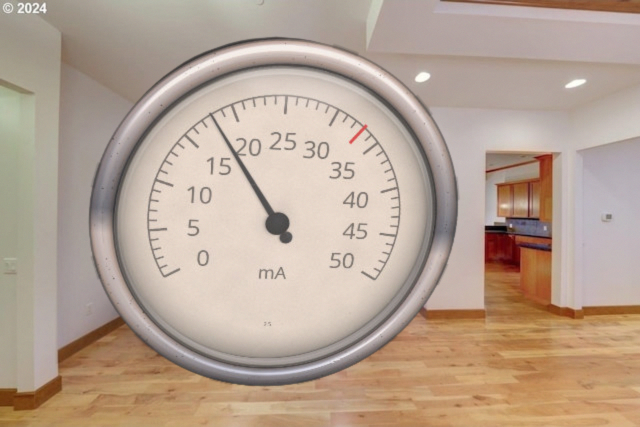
18 mA
